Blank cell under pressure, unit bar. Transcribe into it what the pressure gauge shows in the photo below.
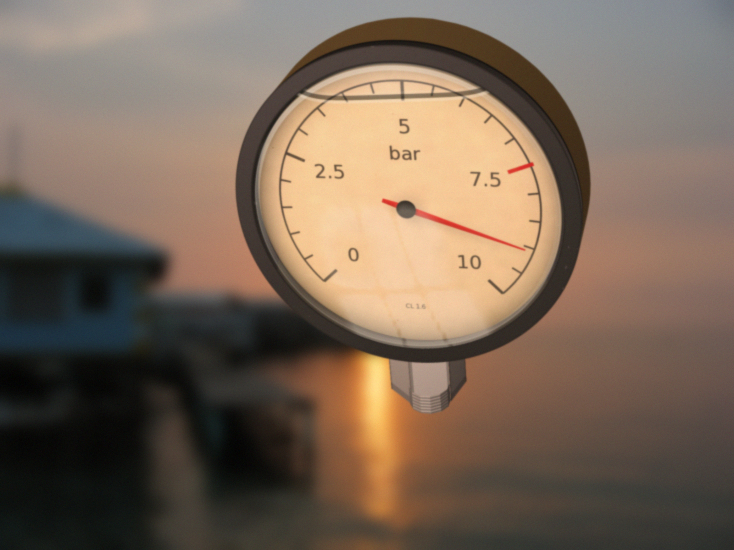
9 bar
